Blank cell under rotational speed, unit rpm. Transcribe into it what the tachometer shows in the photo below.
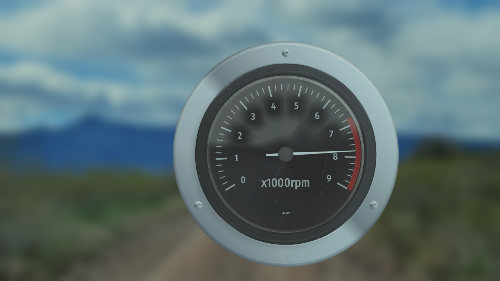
7800 rpm
